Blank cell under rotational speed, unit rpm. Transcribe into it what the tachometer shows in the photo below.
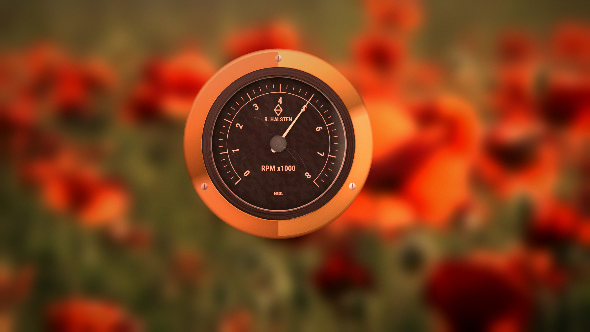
5000 rpm
